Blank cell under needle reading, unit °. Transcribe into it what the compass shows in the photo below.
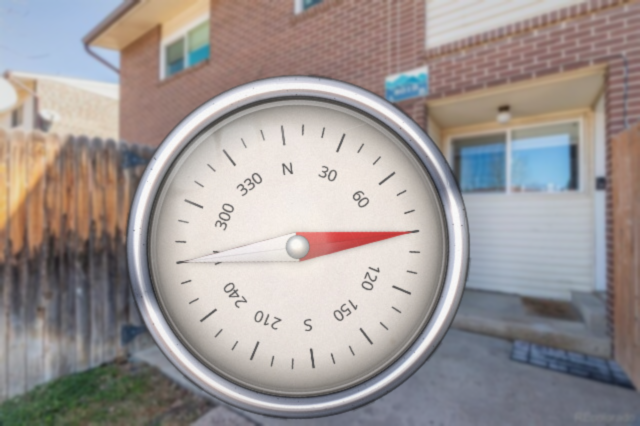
90 °
